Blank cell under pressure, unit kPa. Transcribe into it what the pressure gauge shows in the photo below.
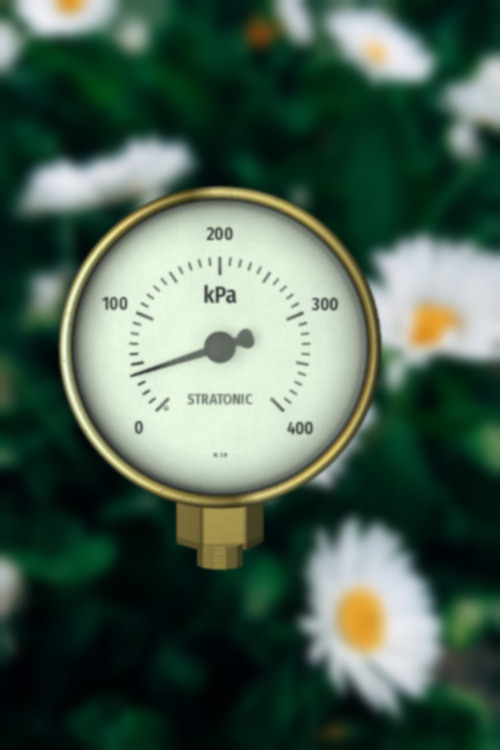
40 kPa
